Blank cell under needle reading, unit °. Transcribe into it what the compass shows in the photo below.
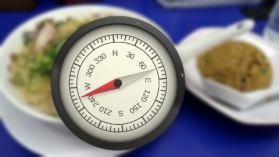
255 °
